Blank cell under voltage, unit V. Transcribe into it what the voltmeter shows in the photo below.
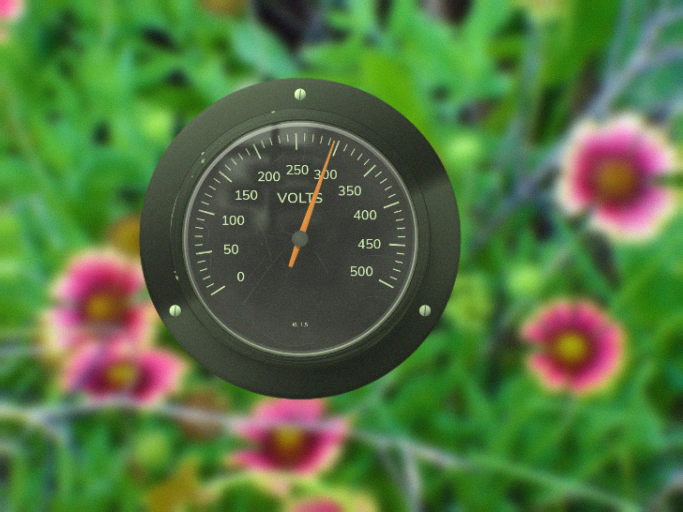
295 V
